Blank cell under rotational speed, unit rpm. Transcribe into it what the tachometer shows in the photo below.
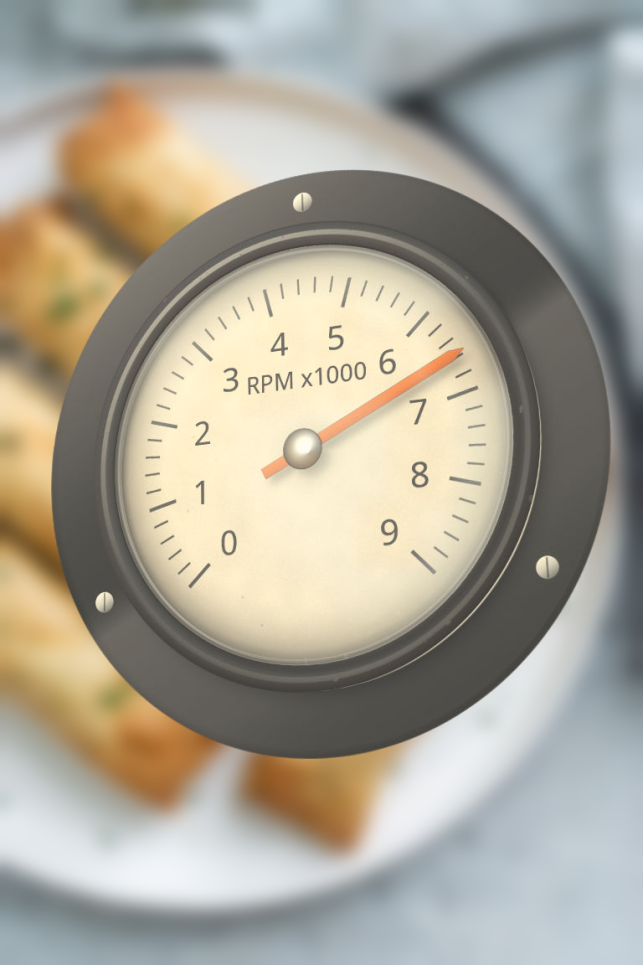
6600 rpm
